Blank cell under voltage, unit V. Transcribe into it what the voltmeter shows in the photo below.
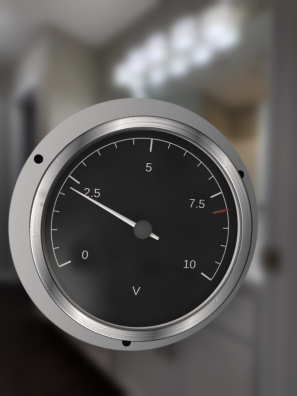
2.25 V
